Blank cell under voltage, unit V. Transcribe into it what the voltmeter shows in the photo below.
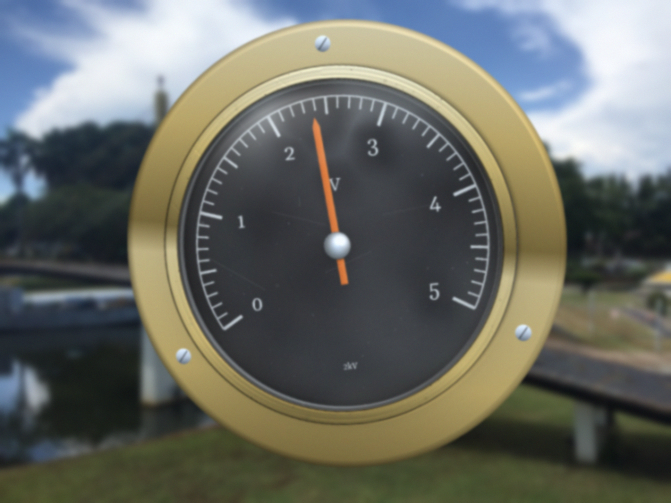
2.4 V
